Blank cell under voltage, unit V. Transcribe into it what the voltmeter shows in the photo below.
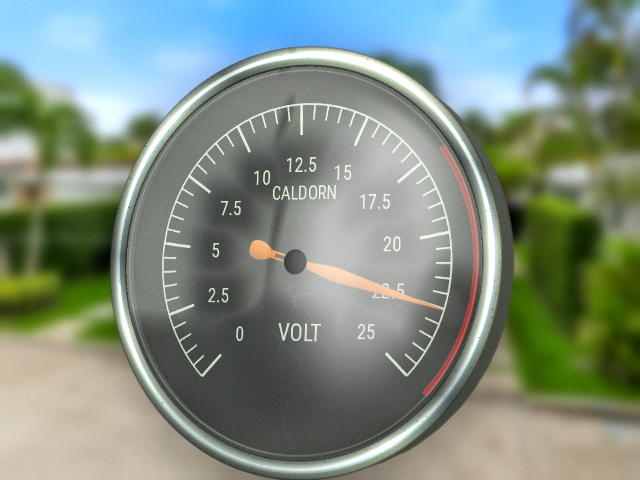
22.5 V
